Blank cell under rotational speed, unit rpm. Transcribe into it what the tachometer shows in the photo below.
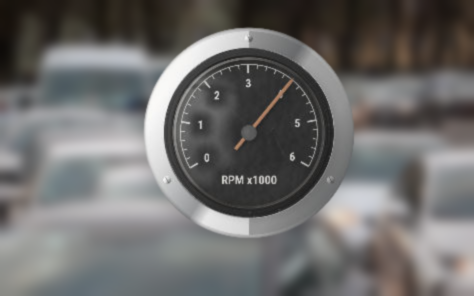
4000 rpm
